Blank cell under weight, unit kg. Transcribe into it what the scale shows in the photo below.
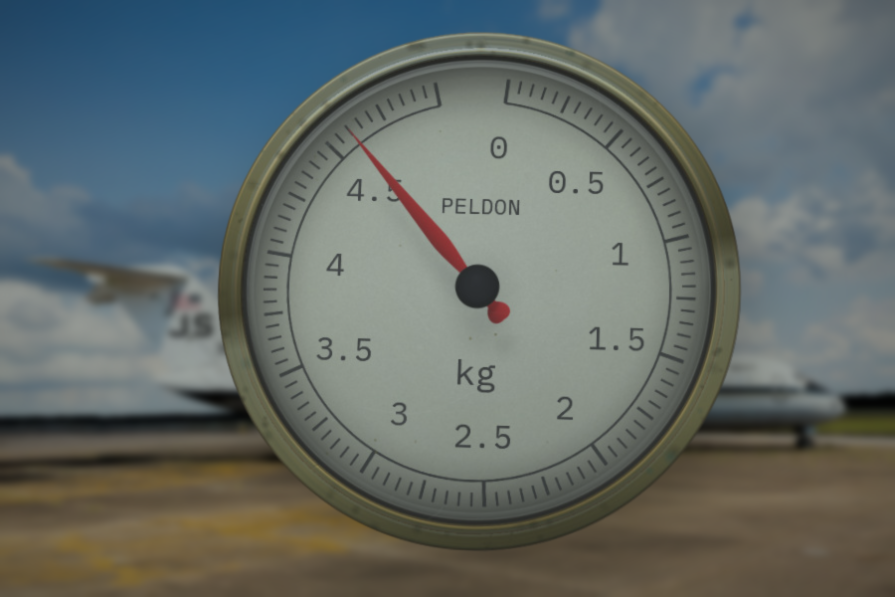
4.6 kg
